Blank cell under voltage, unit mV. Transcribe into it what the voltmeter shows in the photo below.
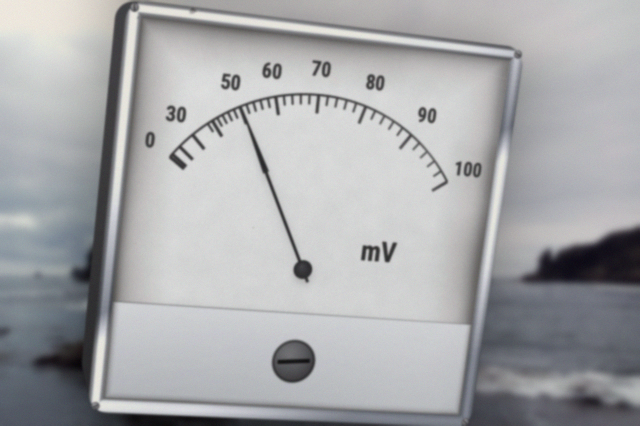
50 mV
